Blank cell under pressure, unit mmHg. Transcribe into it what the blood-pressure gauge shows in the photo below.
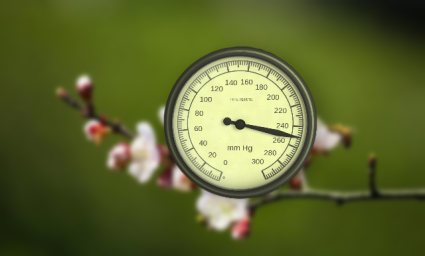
250 mmHg
